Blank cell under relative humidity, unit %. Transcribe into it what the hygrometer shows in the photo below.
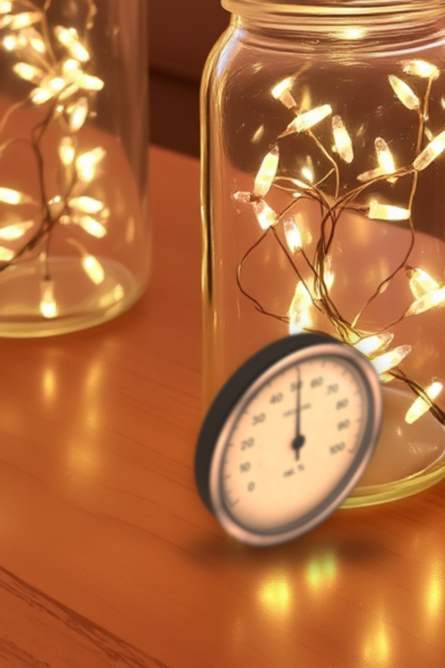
50 %
